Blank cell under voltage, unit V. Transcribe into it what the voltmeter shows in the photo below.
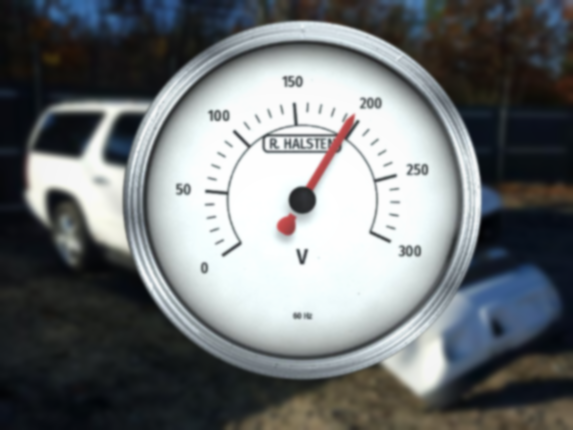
195 V
